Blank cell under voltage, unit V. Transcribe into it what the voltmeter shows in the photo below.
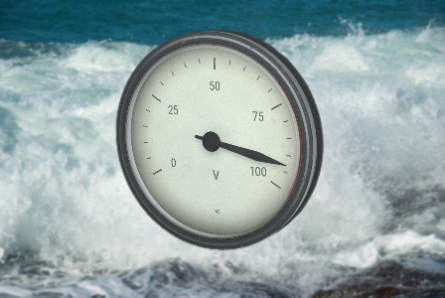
92.5 V
